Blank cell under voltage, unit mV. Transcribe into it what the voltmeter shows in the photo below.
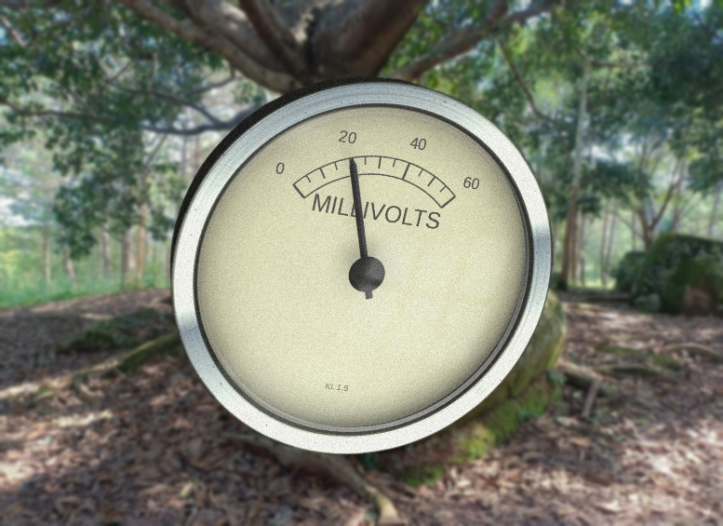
20 mV
